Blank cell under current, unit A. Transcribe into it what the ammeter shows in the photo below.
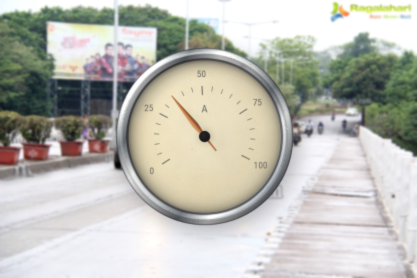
35 A
